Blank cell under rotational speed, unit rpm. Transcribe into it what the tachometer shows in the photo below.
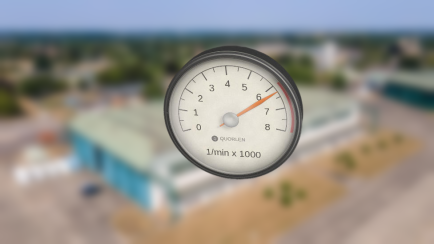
6250 rpm
